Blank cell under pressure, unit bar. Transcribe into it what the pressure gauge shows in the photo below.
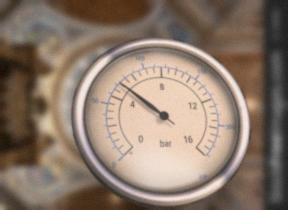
5 bar
